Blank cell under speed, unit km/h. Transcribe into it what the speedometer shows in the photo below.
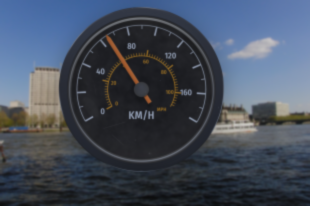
65 km/h
